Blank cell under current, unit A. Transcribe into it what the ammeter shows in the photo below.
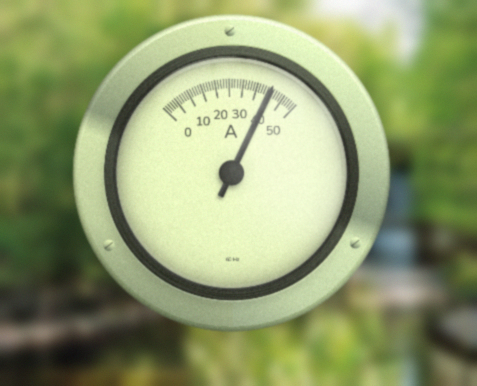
40 A
